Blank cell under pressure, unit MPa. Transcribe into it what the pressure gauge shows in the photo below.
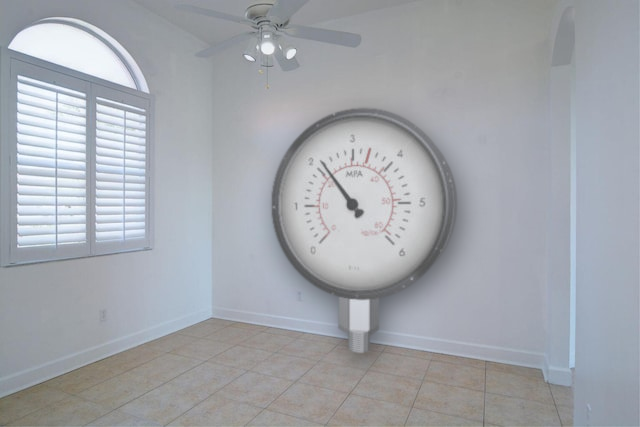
2.2 MPa
